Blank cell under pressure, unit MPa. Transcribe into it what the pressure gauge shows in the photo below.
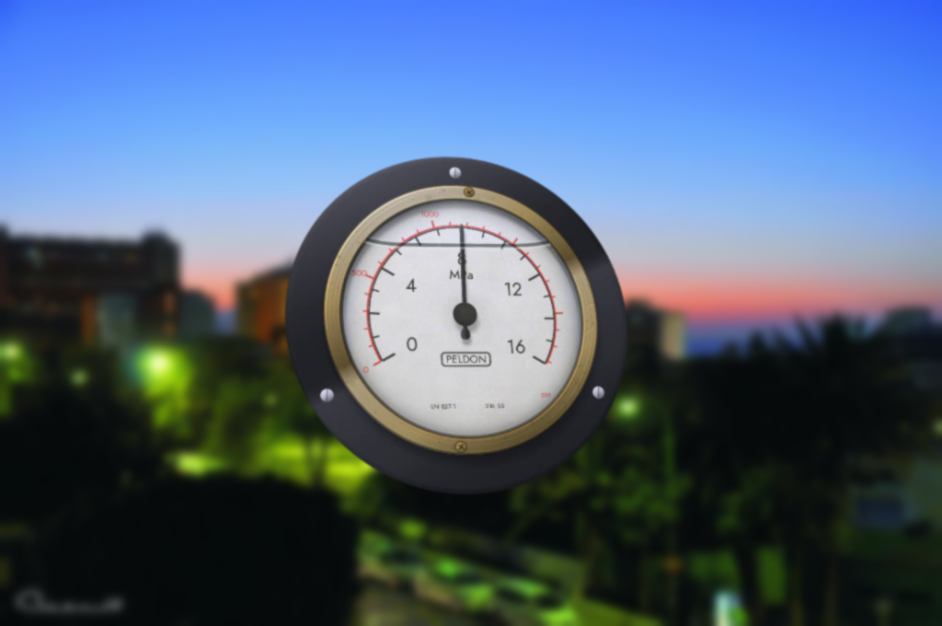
8 MPa
